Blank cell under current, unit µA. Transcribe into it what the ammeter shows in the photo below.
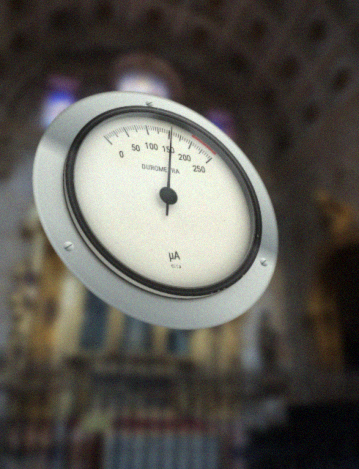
150 µA
